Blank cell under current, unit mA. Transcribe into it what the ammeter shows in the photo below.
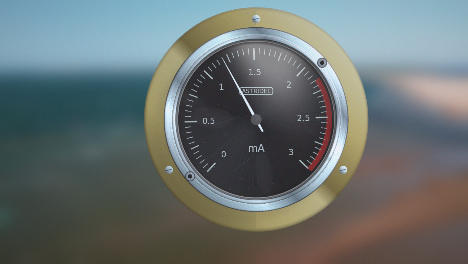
1.2 mA
